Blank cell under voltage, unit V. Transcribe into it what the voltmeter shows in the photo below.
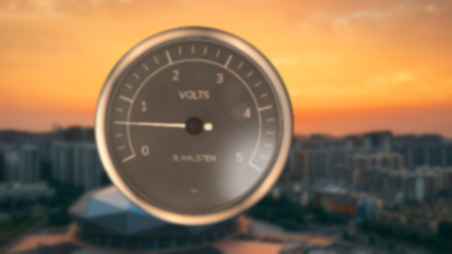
0.6 V
